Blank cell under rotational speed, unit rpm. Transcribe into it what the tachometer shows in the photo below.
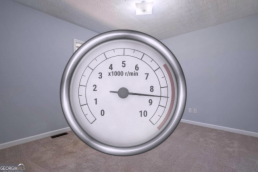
8500 rpm
